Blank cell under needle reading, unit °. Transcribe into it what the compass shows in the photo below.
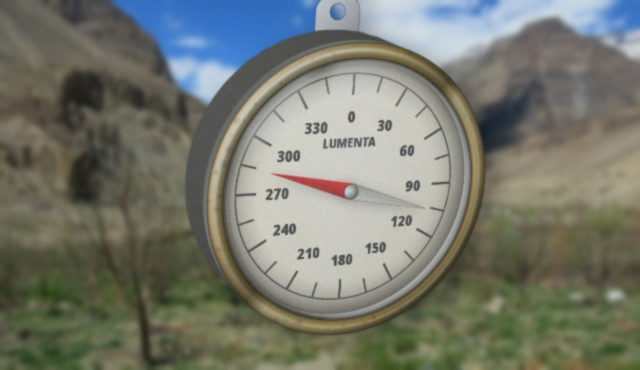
285 °
